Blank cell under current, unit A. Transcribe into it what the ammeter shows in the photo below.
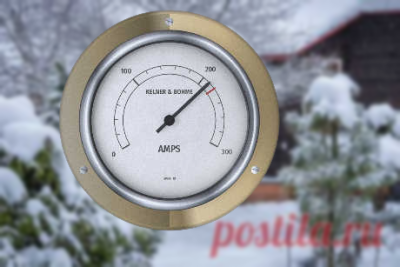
210 A
